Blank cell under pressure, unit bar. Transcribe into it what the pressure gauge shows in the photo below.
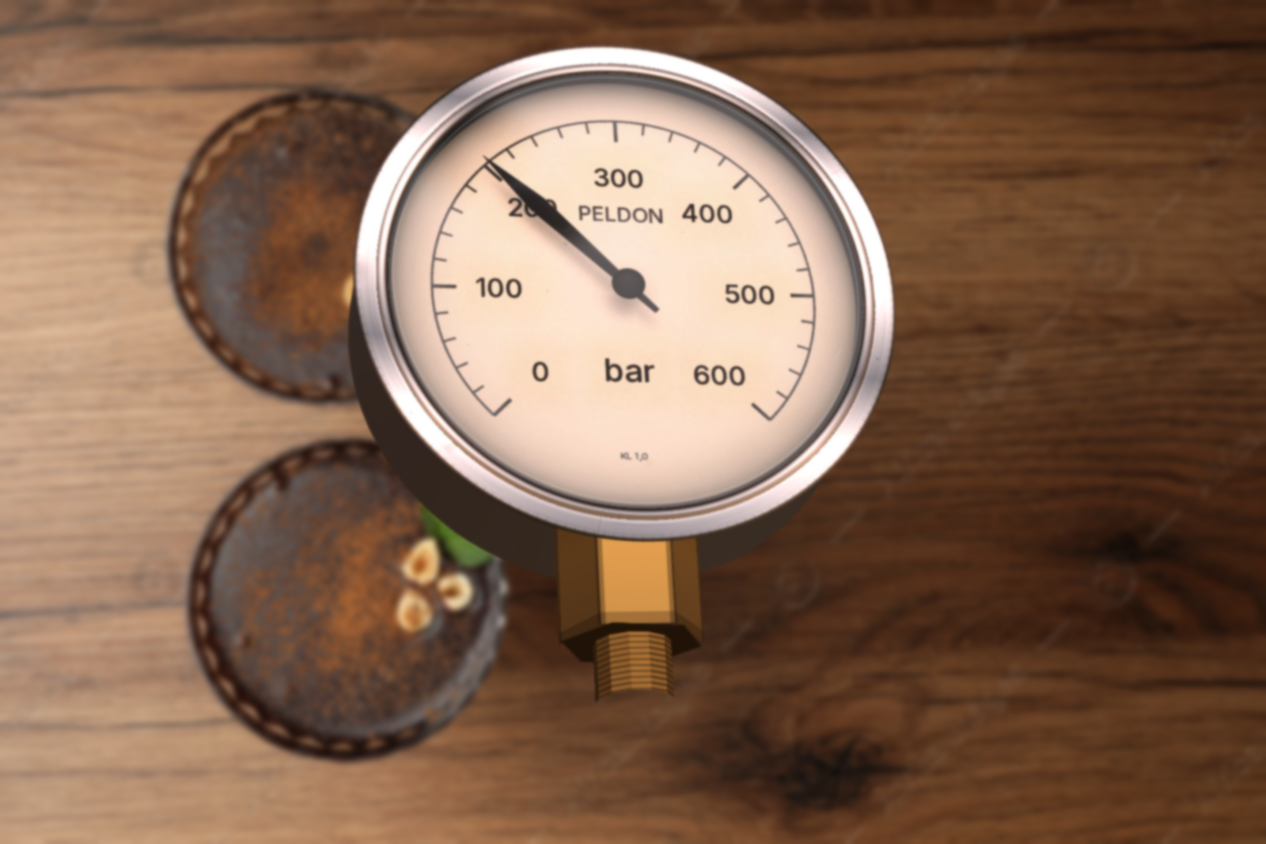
200 bar
